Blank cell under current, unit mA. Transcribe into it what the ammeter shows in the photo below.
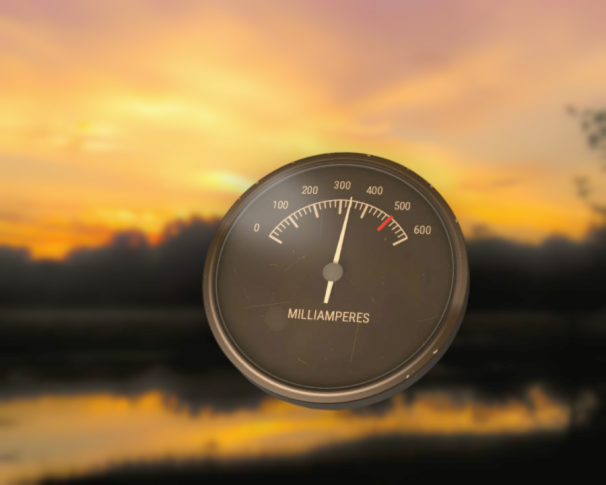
340 mA
